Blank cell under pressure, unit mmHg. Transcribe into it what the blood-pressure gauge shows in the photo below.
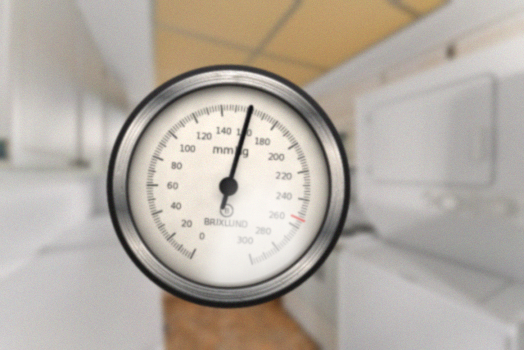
160 mmHg
